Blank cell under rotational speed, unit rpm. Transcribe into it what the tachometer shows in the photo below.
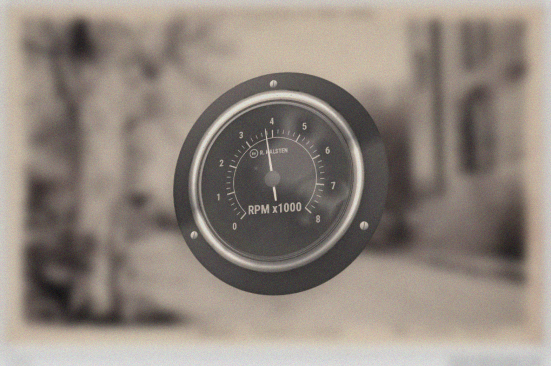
3800 rpm
